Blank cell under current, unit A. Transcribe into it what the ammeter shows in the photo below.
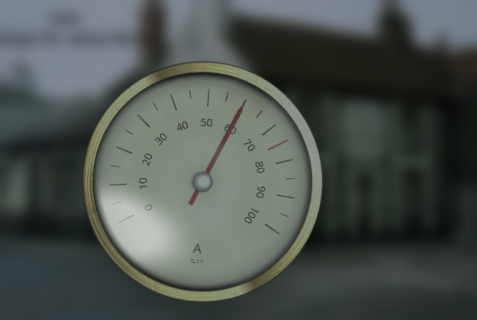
60 A
